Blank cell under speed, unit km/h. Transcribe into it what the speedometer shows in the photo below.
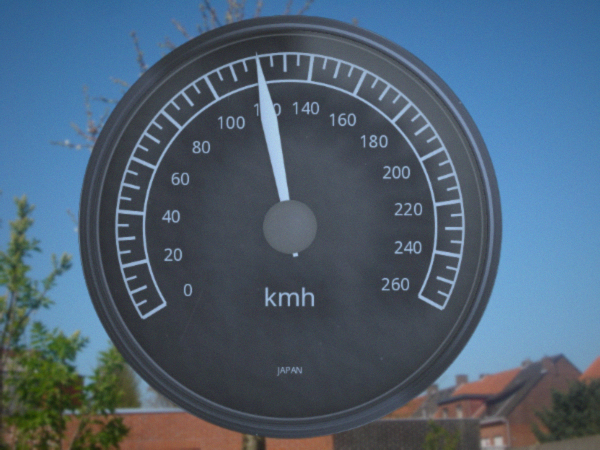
120 km/h
